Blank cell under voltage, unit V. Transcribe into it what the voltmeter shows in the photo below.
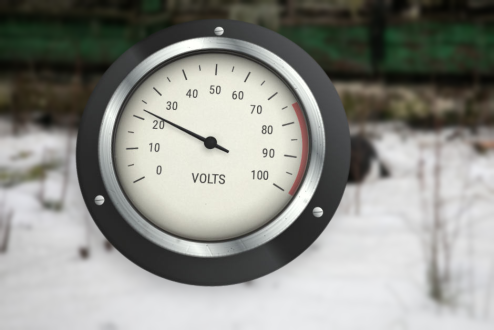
22.5 V
